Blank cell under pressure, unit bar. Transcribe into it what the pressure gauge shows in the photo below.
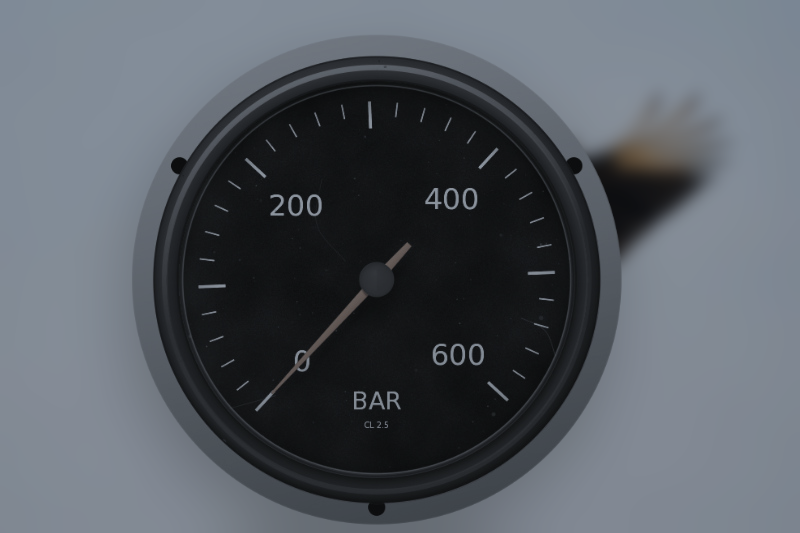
0 bar
